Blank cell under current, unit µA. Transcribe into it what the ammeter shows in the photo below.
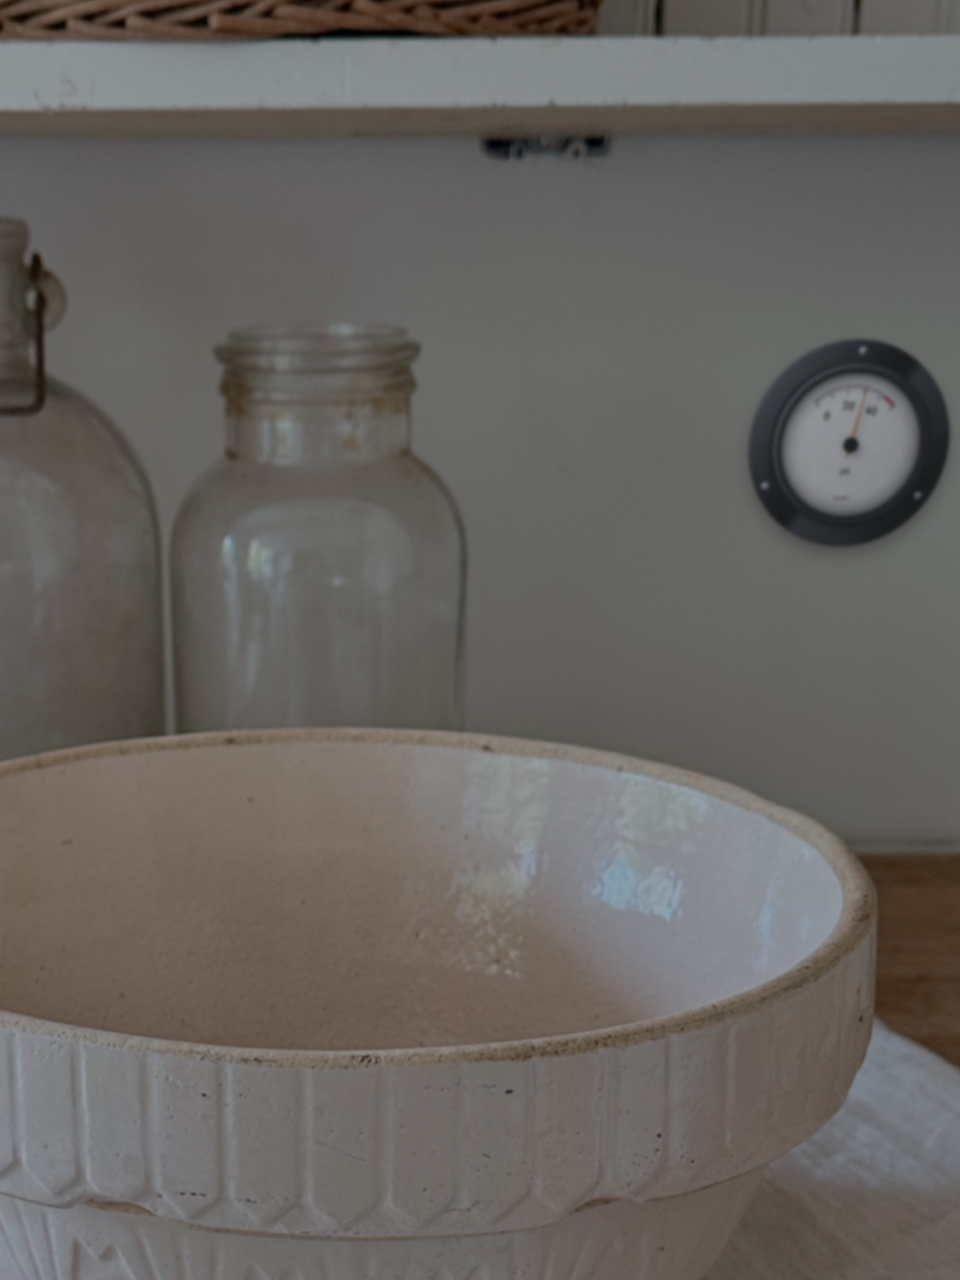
30 µA
